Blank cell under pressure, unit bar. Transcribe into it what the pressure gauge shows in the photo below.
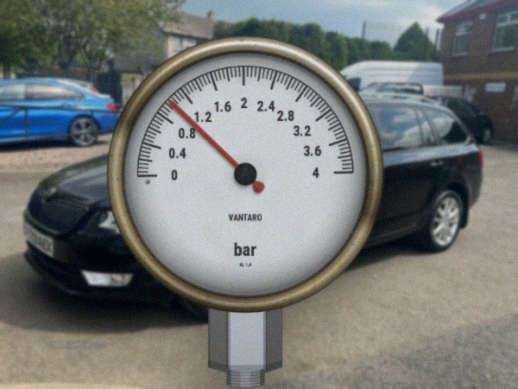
1 bar
